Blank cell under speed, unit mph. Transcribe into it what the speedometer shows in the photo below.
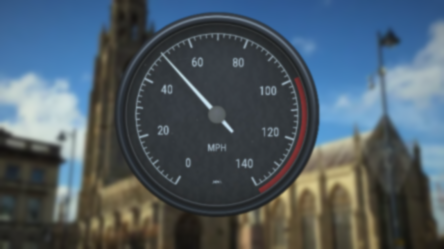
50 mph
